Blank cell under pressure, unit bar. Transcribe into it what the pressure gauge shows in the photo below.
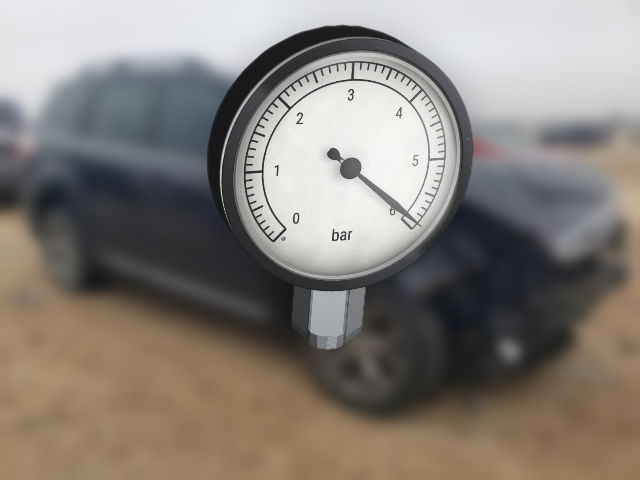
5.9 bar
